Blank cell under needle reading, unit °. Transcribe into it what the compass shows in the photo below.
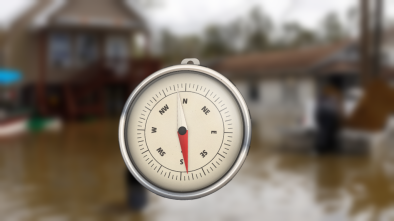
170 °
